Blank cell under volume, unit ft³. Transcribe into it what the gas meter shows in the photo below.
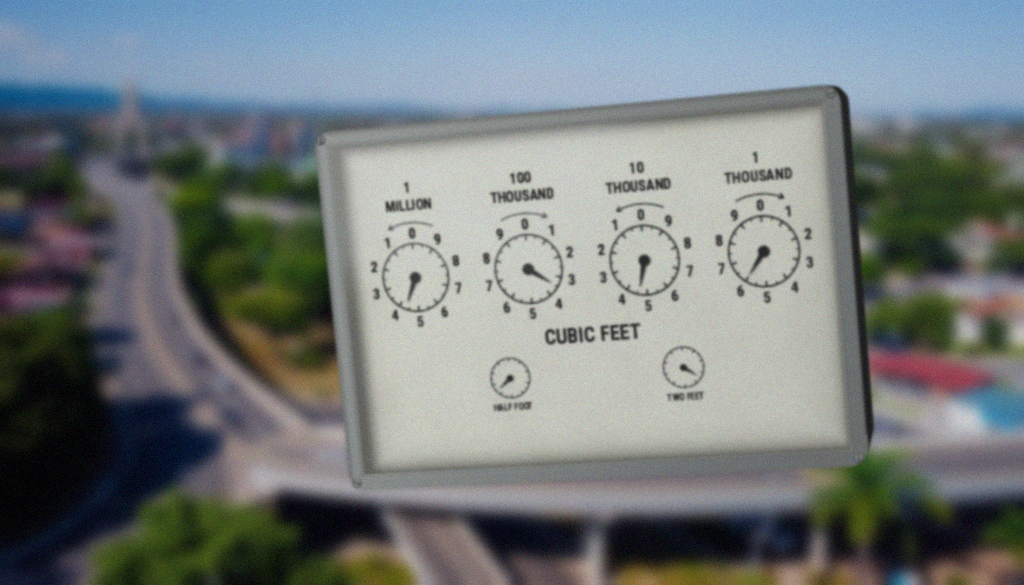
434600 ft³
